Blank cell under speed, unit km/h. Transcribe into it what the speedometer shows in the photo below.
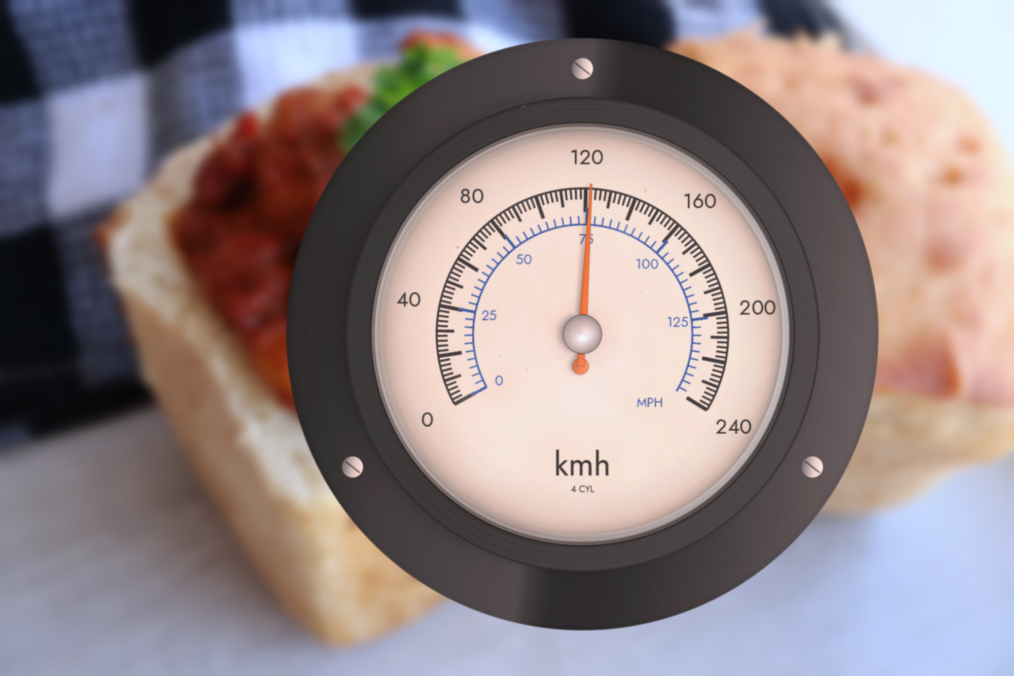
122 km/h
